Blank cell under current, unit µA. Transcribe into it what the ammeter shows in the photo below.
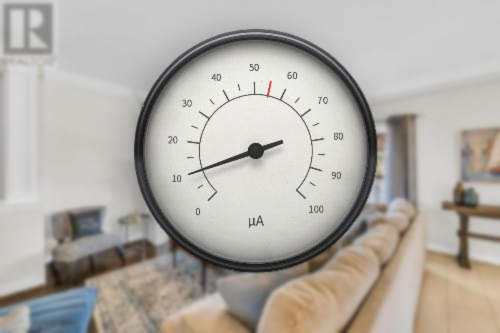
10 µA
